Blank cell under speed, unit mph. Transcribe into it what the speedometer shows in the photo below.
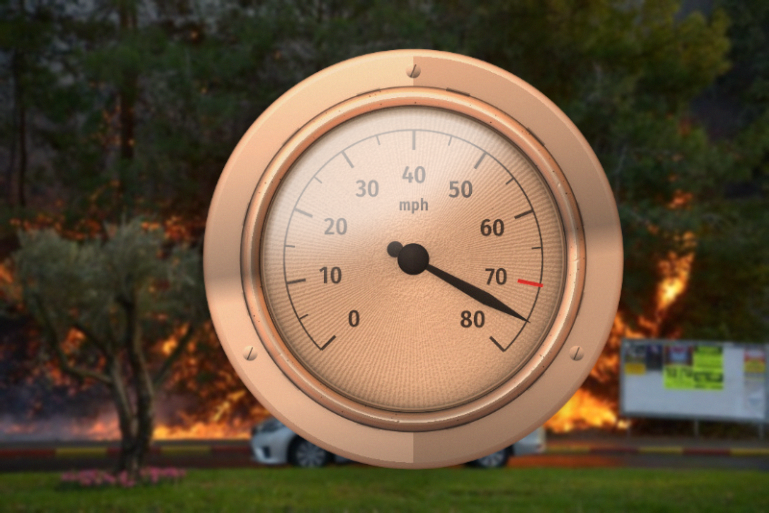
75 mph
